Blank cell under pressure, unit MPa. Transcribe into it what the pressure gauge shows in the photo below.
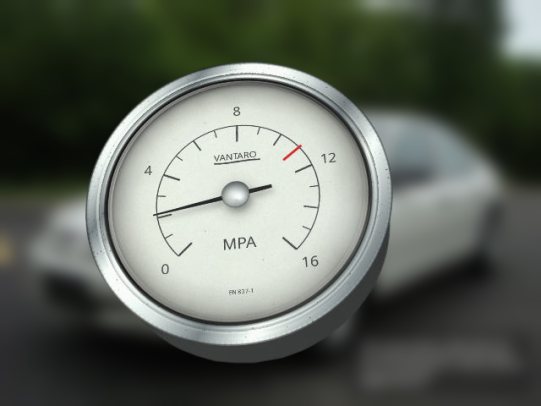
2 MPa
